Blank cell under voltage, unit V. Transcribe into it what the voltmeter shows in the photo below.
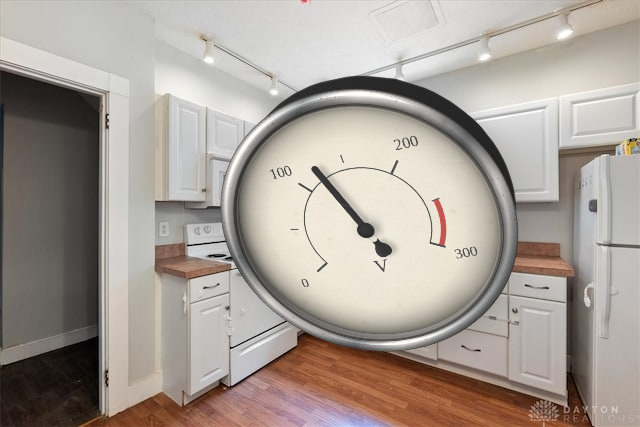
125 V
